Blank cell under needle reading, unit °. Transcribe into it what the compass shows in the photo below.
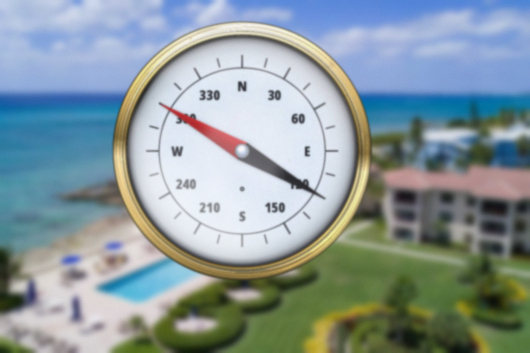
300 °
